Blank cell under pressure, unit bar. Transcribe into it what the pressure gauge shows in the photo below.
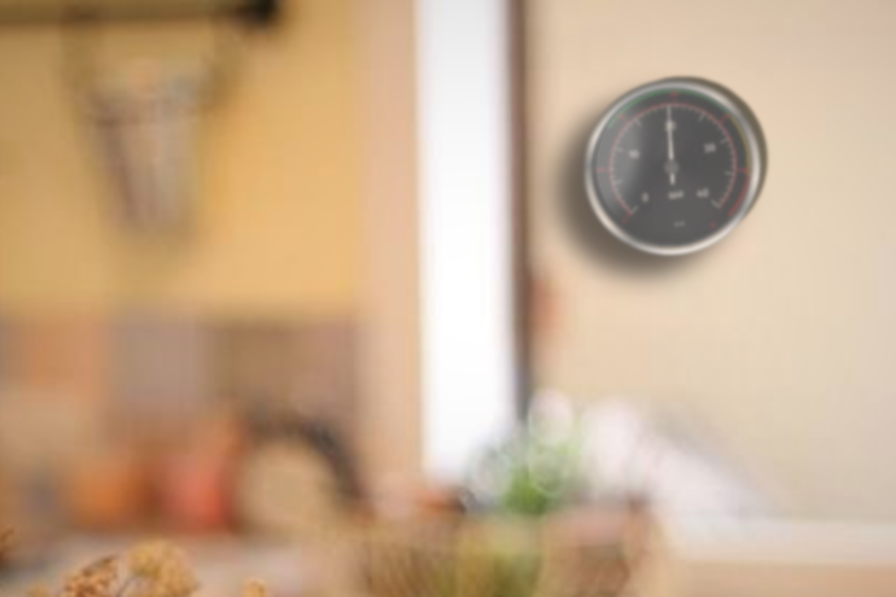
20 bar
